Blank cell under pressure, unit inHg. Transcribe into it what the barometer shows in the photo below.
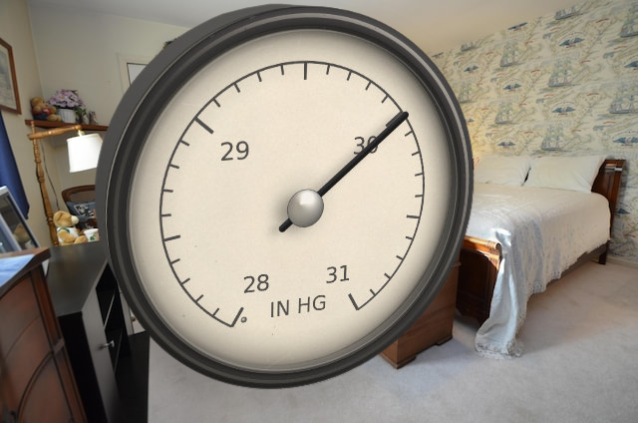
30 inHg
